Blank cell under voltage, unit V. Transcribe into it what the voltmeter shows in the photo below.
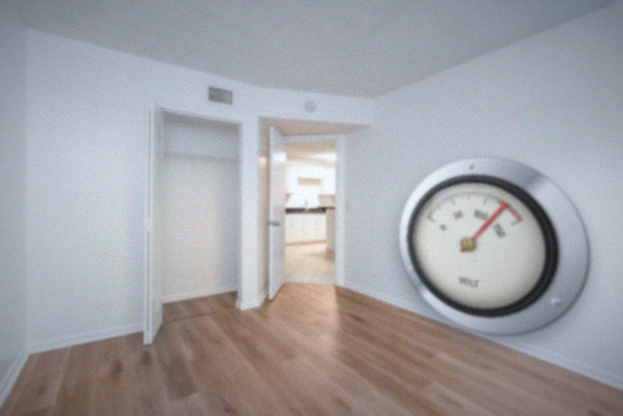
125 V
